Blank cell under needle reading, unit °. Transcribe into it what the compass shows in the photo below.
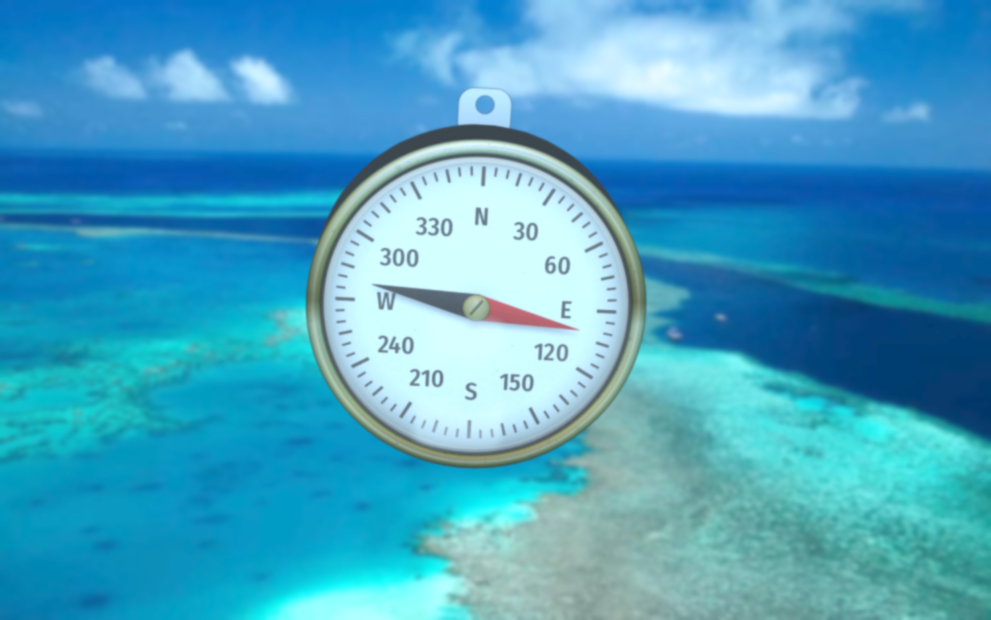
100 °
